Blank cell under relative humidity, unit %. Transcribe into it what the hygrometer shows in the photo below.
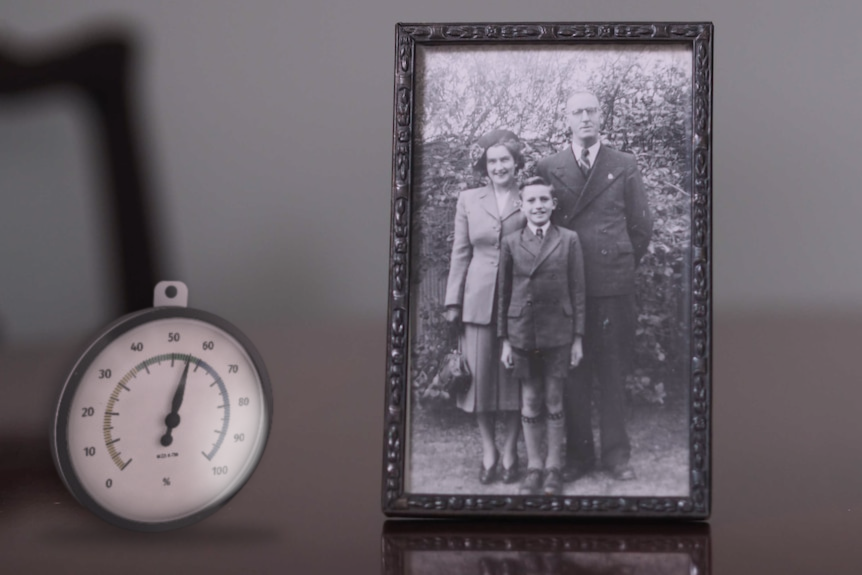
55 %
